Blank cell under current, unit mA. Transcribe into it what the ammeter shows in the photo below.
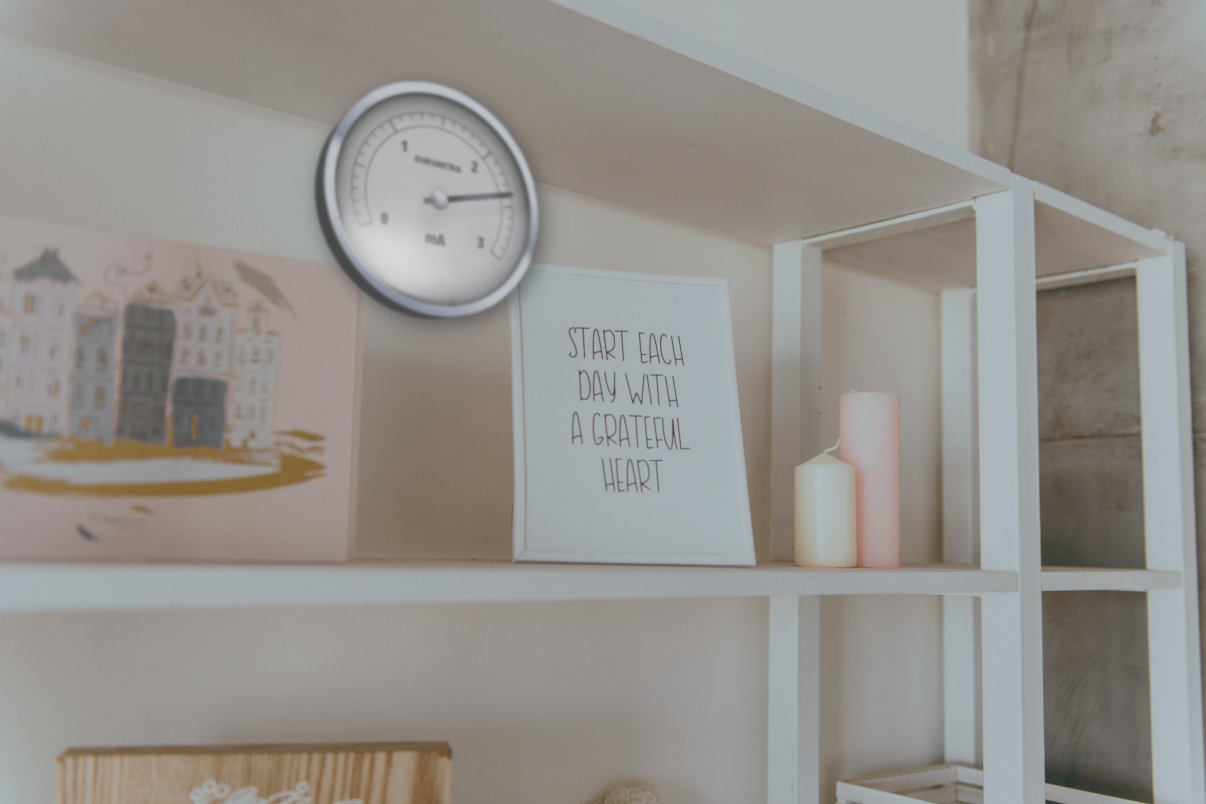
2.4 mA
